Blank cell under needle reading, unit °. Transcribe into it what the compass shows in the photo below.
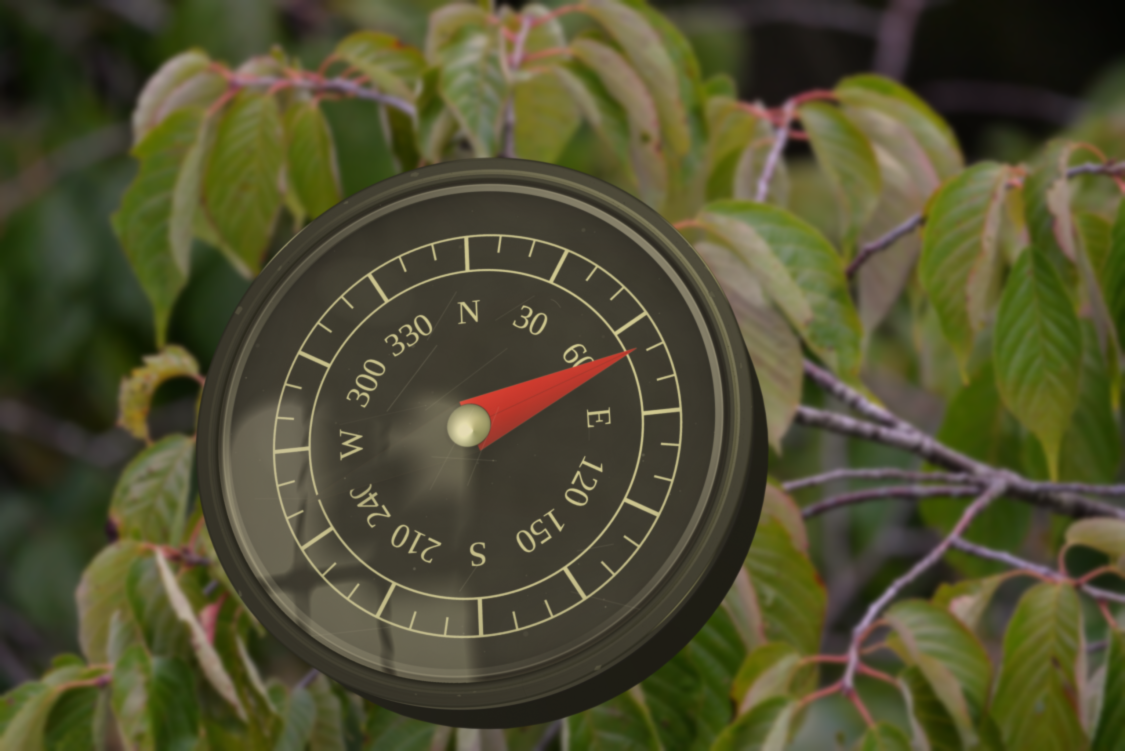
70 °
